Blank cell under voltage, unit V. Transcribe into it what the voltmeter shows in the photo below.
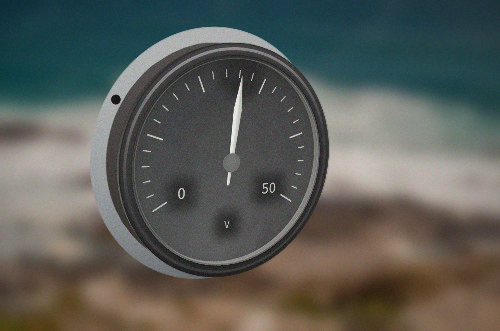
26 V
